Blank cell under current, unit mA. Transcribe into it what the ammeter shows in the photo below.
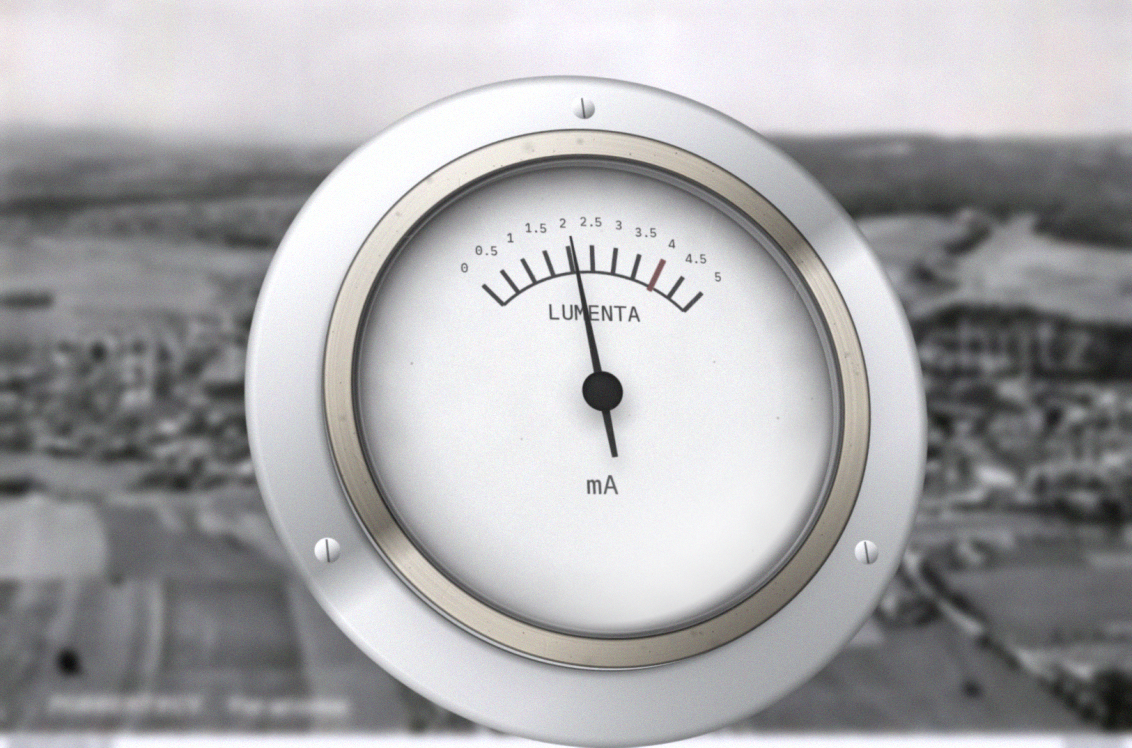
2 mA
